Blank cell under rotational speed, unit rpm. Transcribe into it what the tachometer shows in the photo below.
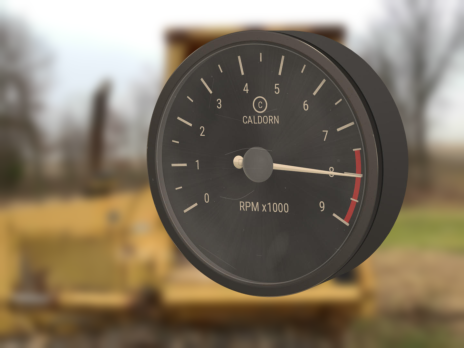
8000 rpm
